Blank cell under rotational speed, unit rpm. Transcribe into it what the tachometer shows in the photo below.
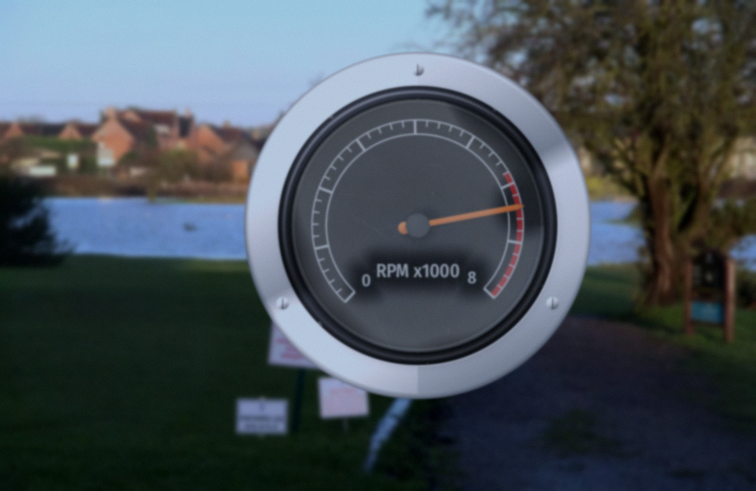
6400 rpm
